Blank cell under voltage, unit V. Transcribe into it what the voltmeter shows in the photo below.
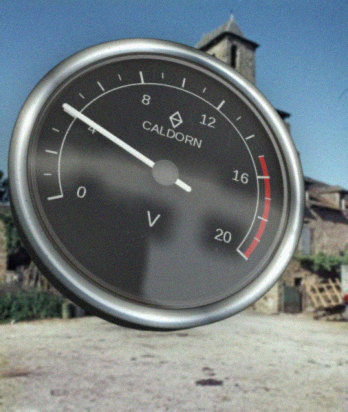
4 V
